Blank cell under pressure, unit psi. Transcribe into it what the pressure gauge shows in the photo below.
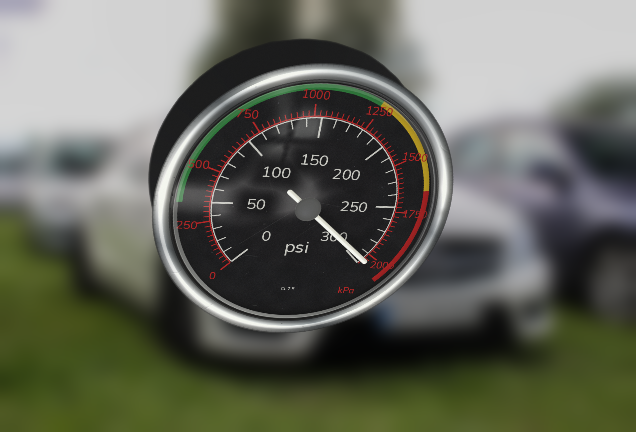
295 psi
